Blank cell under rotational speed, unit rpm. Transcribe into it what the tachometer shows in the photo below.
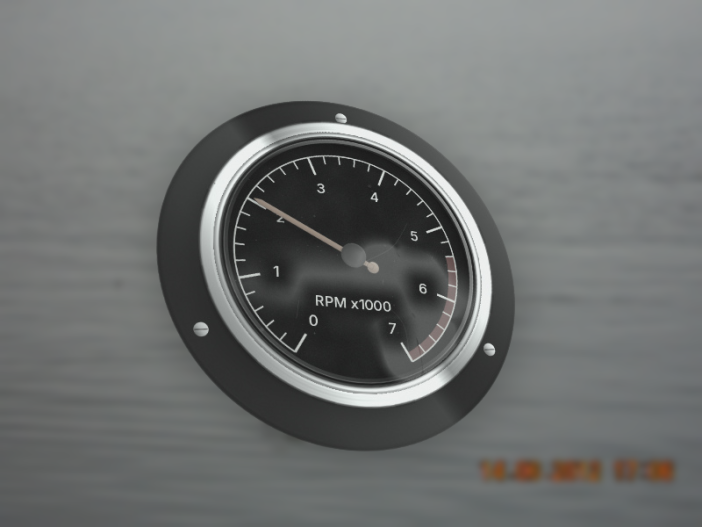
2000 rpm
